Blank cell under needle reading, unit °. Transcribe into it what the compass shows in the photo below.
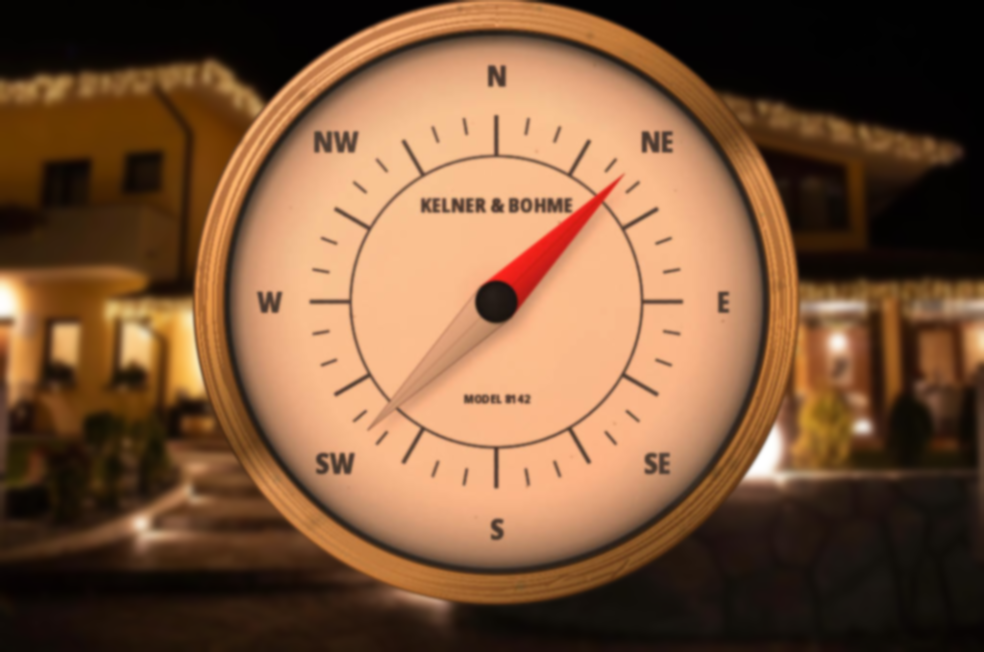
45 °
